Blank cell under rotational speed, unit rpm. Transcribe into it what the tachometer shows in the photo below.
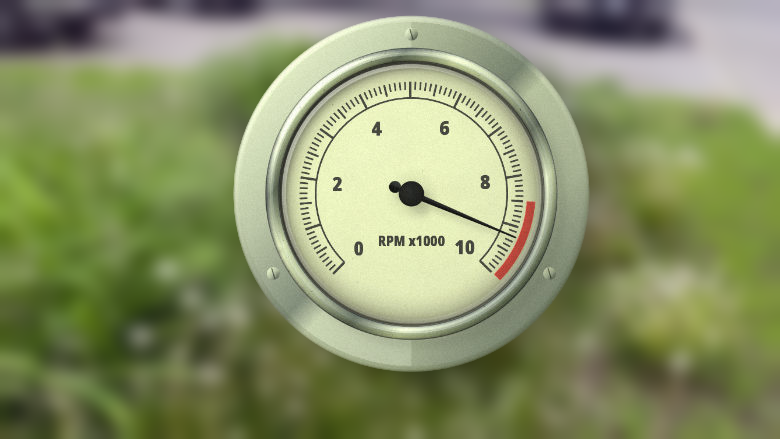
9200 rpm
